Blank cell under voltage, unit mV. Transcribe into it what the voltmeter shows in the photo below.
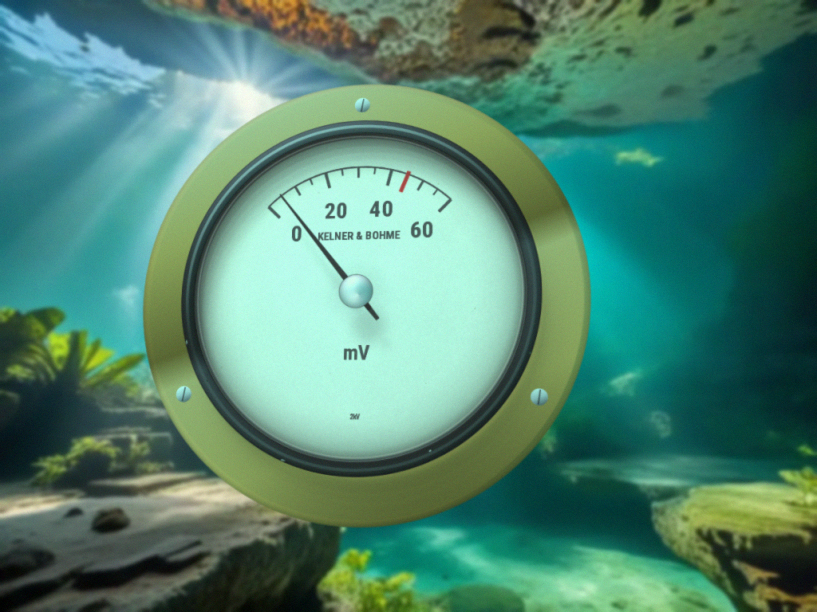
5 mV
